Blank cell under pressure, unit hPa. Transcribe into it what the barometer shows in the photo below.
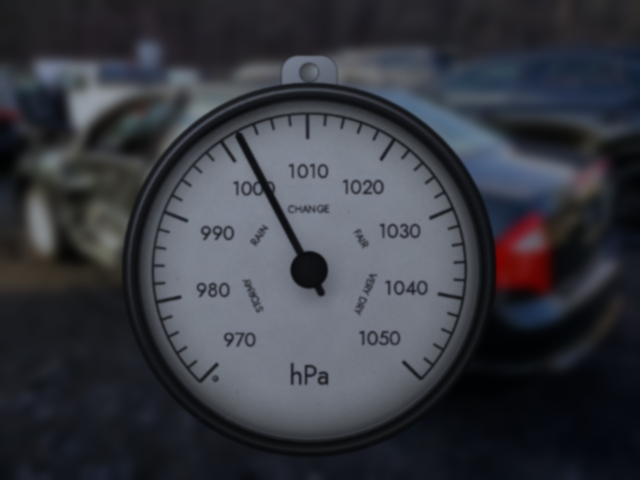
1002 hPa
